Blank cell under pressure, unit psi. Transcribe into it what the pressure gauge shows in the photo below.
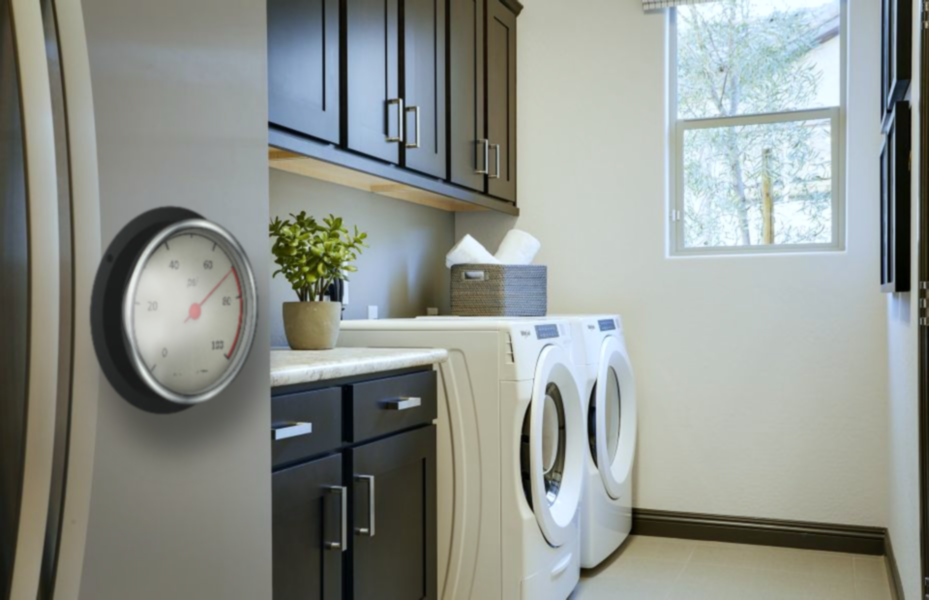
70 psi
